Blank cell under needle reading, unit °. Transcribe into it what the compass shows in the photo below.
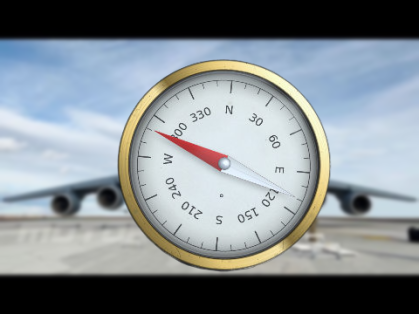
290 °
